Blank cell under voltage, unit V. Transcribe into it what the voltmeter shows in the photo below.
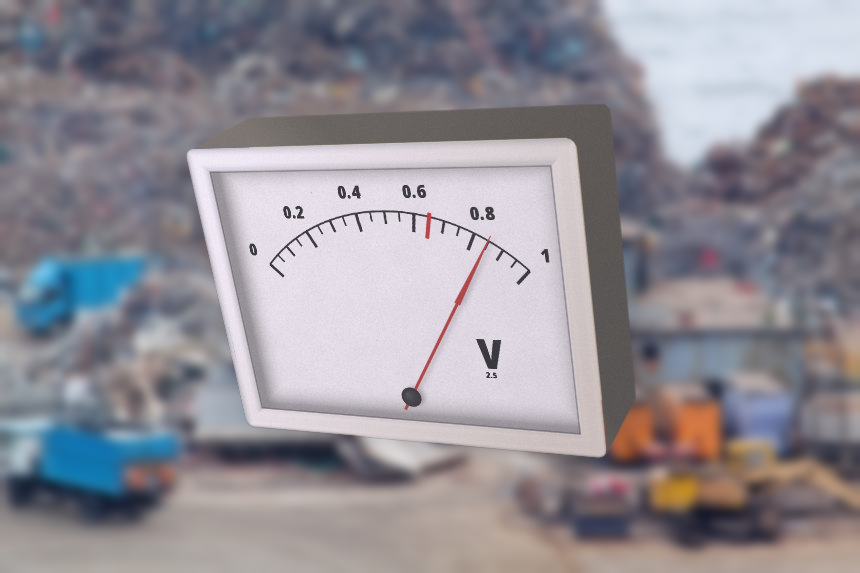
0.85 V
